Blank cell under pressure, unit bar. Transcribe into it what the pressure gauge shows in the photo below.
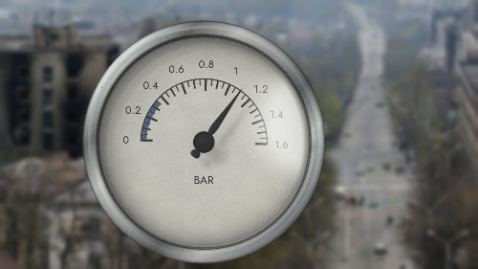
1.1 bar
